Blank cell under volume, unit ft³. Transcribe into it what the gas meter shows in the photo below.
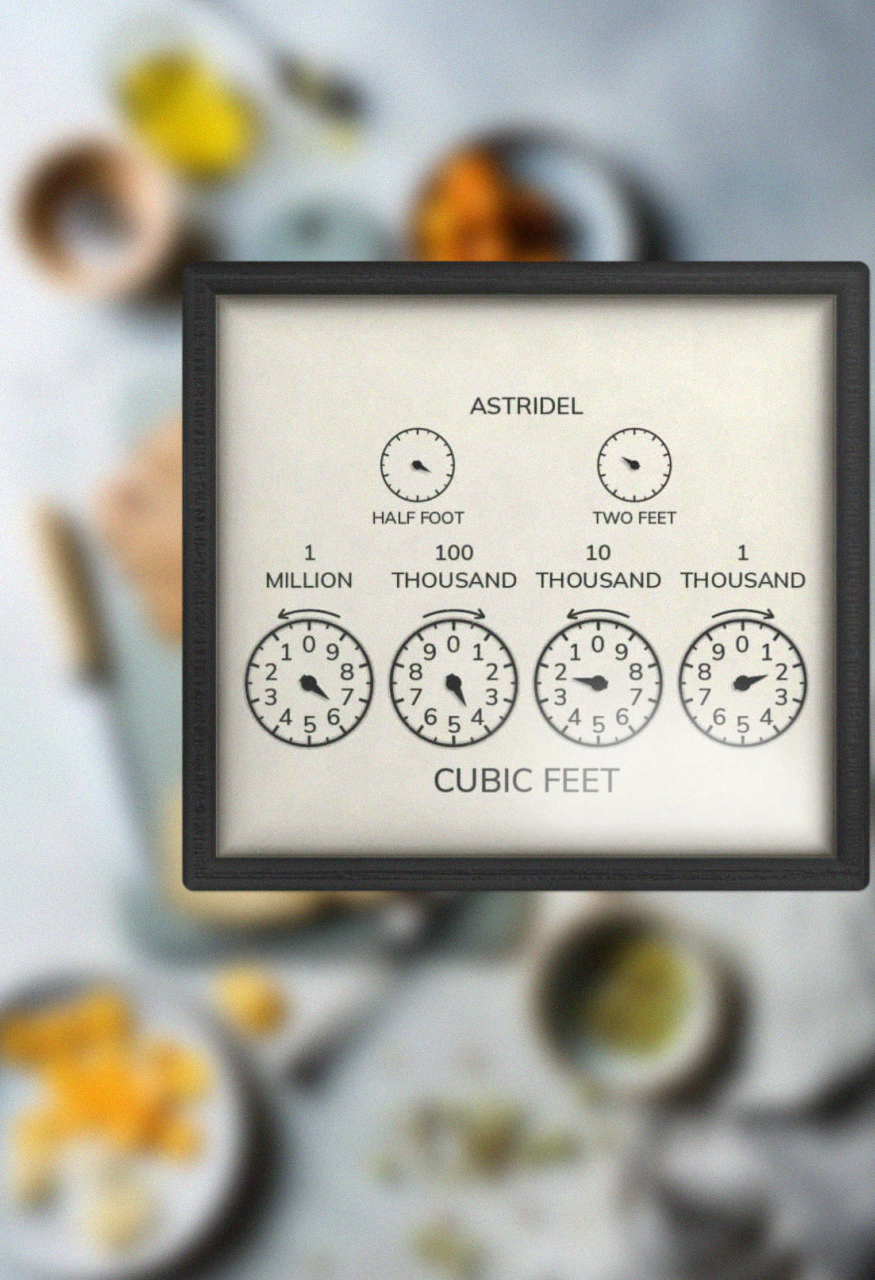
642200 ft³
